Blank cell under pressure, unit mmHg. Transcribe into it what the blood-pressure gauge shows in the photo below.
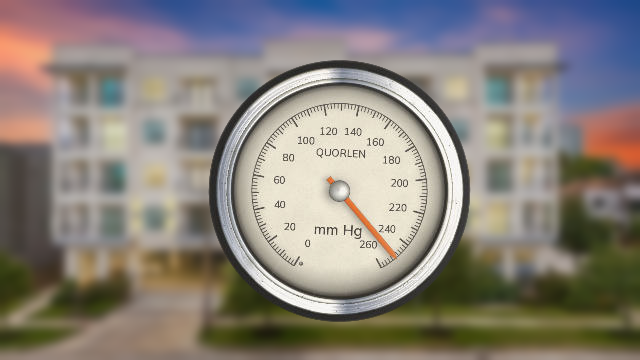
250 mmHg
